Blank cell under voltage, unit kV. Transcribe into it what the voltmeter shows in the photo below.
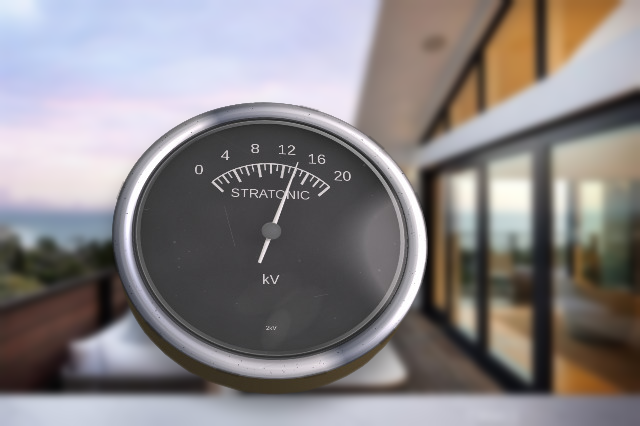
14 kV
